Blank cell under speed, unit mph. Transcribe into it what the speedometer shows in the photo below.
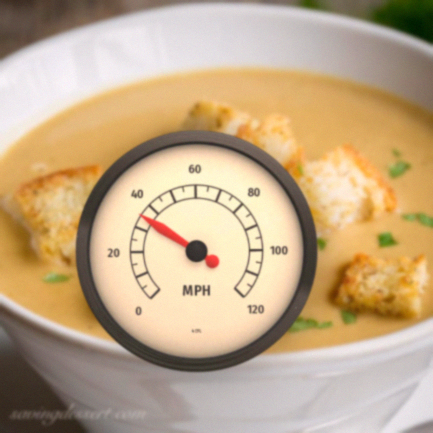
35 mph
